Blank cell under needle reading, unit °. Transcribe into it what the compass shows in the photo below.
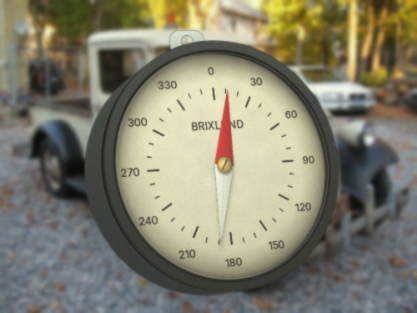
10 °
